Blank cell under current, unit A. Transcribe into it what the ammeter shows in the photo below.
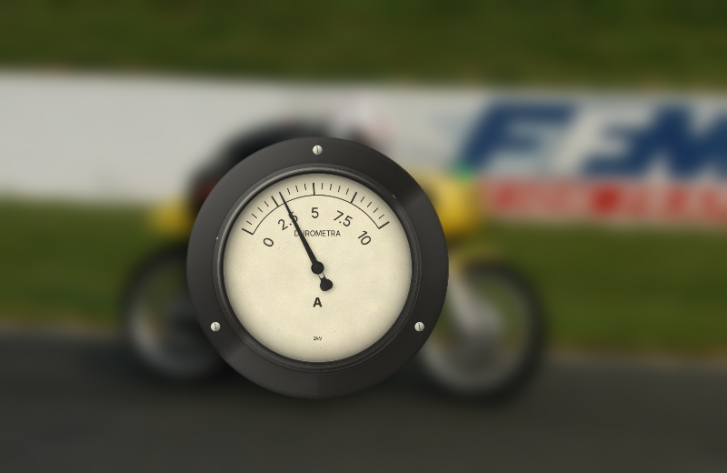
3 A
